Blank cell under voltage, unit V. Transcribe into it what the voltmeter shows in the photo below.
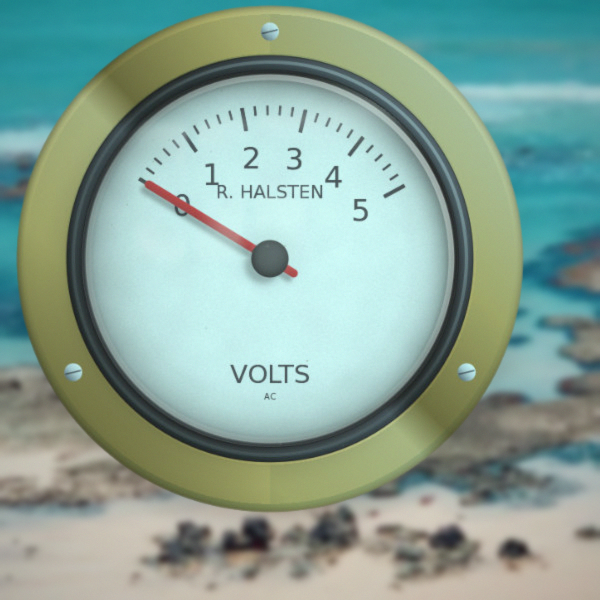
0 V
